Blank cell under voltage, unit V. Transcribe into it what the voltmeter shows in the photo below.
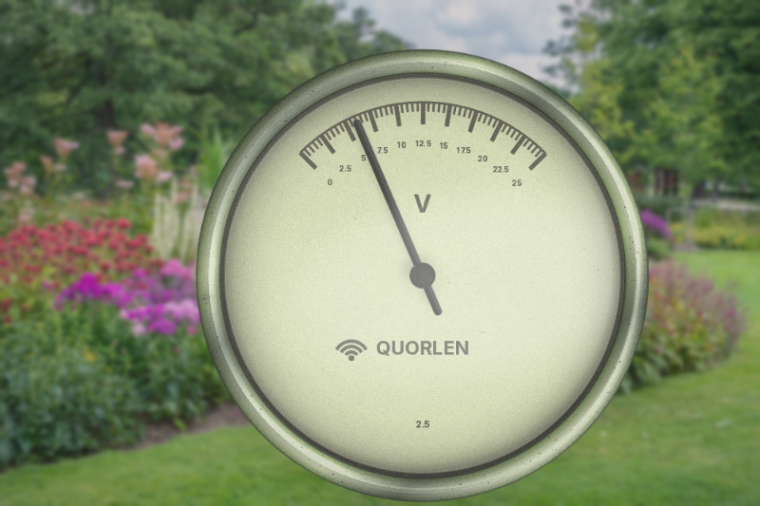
6 V
